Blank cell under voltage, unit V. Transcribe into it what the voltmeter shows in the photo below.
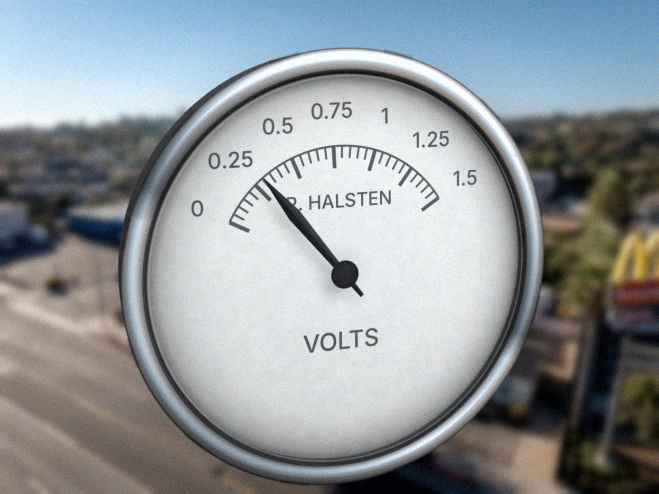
0.3 V
